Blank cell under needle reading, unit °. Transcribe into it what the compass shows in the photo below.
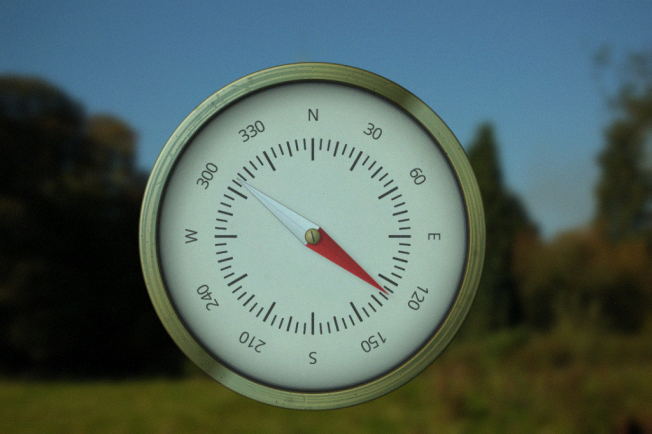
127.5 °
